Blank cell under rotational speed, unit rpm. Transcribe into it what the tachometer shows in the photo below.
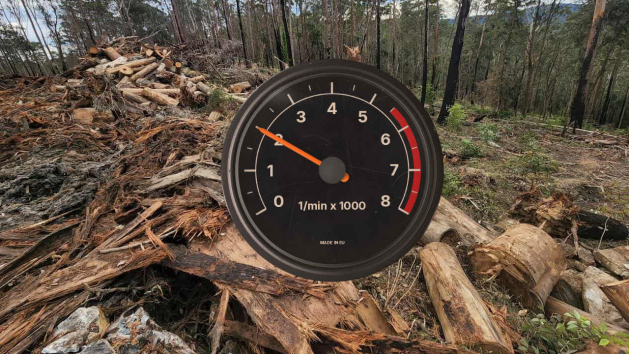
2000 rpm
